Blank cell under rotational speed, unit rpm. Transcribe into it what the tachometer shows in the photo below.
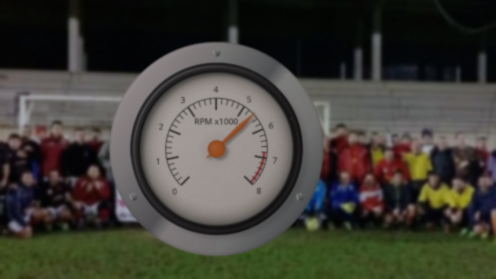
5400 rpm
